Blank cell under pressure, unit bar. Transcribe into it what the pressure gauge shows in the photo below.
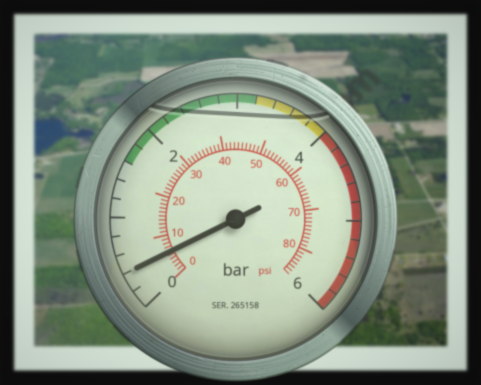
0.4 bar
